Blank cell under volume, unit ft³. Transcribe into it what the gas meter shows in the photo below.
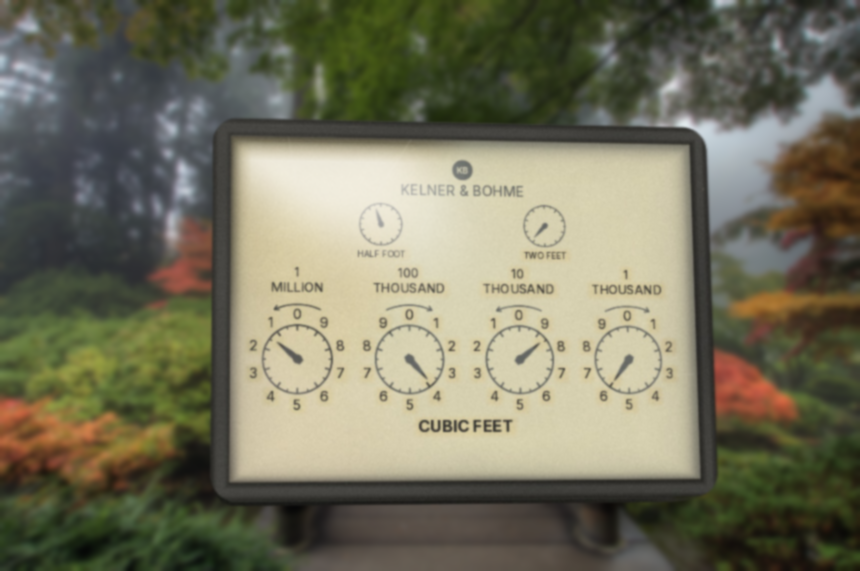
138600 ft³
